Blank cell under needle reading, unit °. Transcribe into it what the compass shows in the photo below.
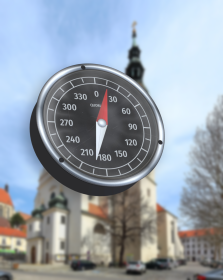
15 °
